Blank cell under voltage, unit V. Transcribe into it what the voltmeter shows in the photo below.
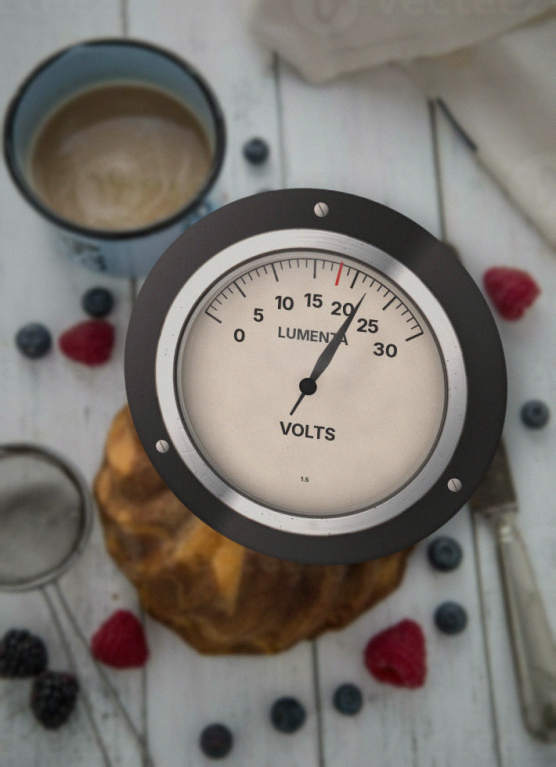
22 V
